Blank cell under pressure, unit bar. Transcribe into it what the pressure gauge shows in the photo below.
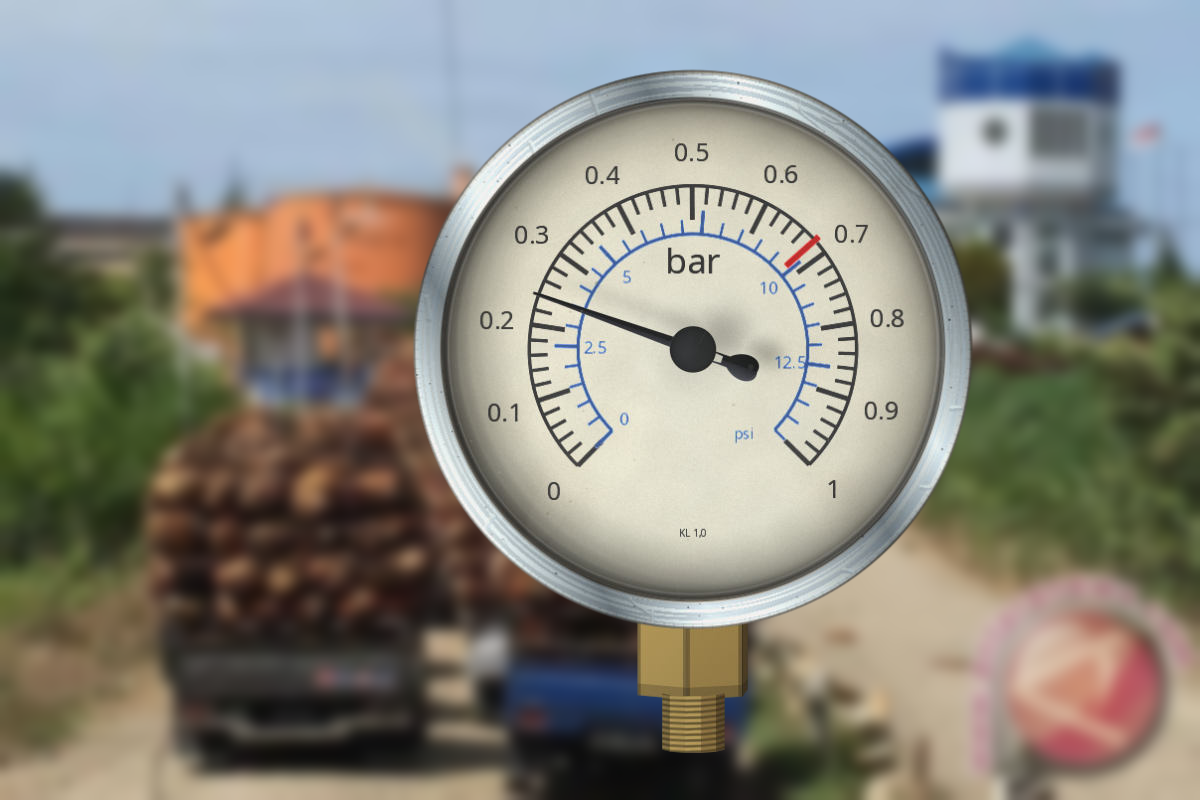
0.24 bar
